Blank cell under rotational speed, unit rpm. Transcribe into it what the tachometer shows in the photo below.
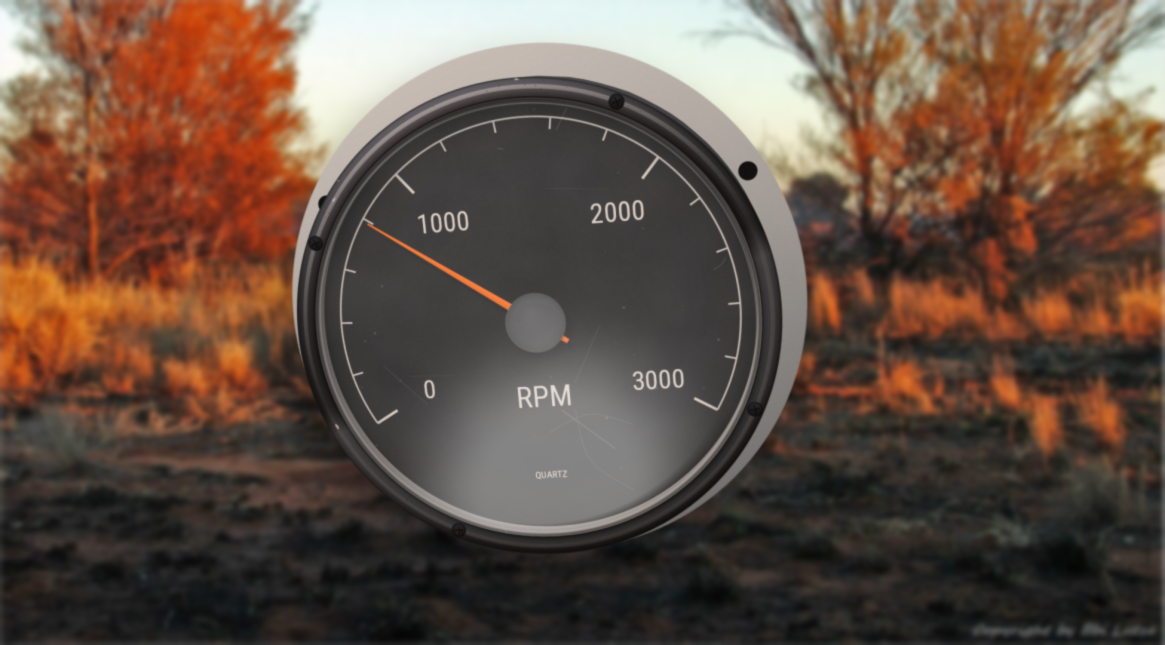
800 rpm
